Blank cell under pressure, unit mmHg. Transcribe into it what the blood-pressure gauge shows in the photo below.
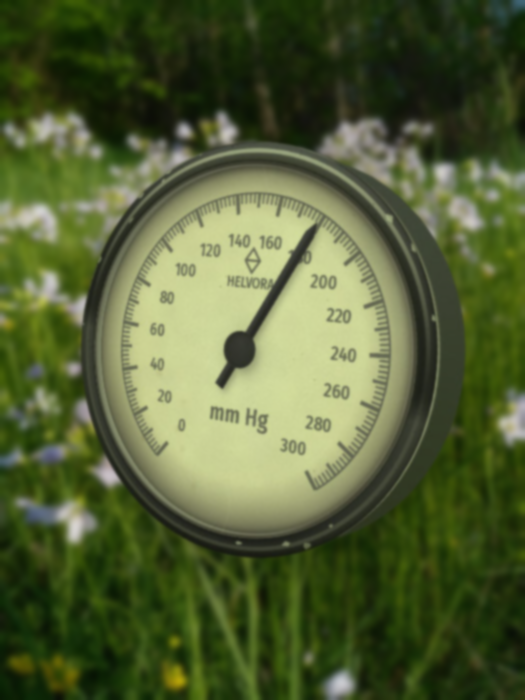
180 mmHg
